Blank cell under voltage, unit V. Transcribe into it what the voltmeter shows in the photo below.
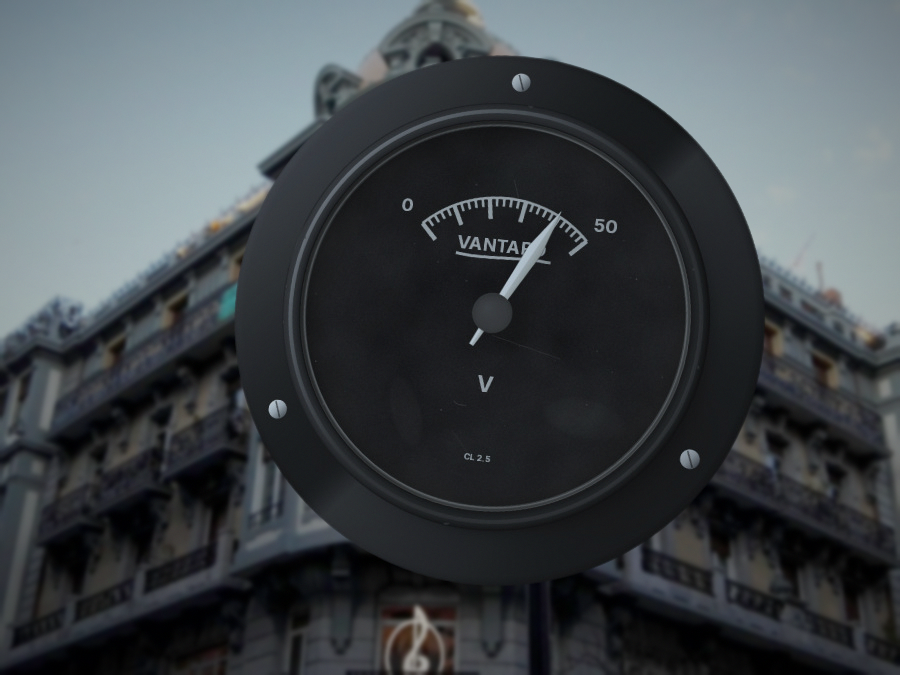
40 V
